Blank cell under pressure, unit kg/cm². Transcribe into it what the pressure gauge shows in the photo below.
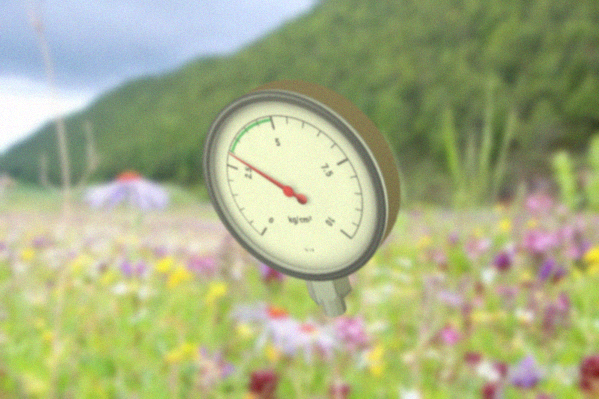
3 kg/cm²
